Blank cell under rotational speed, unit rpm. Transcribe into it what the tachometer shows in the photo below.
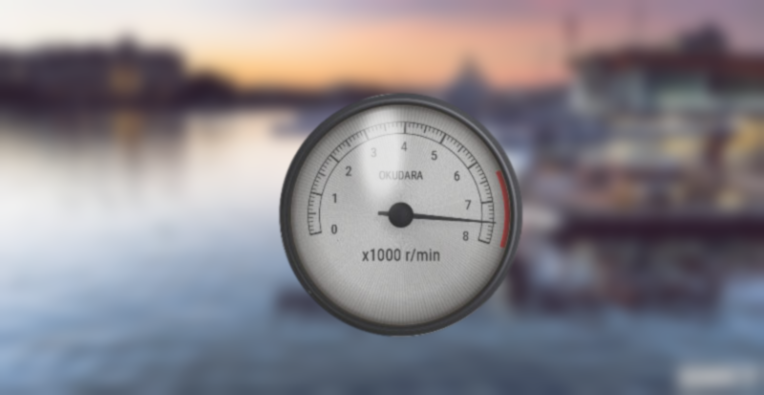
7500 rpm
